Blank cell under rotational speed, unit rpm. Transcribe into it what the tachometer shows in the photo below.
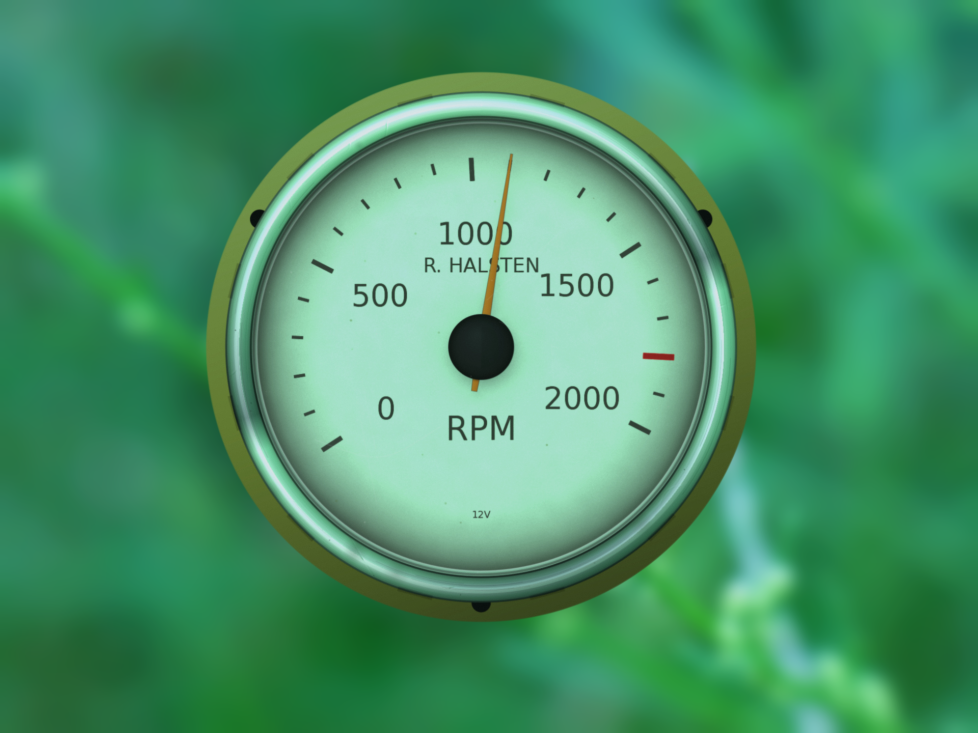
1100 rpm
